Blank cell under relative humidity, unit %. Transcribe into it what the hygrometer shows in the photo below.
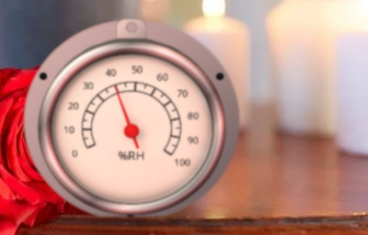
40 %
